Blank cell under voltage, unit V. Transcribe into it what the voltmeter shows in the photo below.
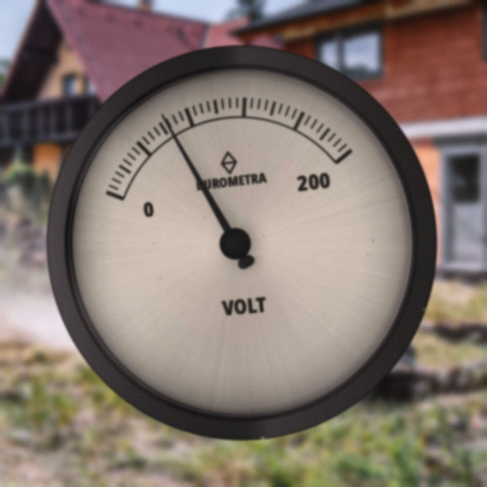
65 V
